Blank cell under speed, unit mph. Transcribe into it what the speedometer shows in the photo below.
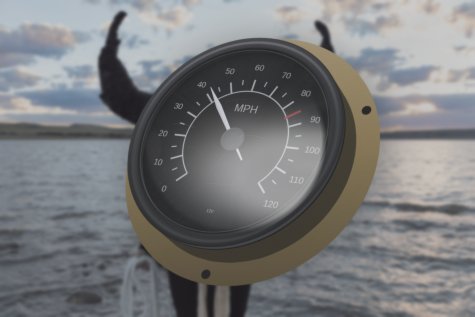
42.5 mph
